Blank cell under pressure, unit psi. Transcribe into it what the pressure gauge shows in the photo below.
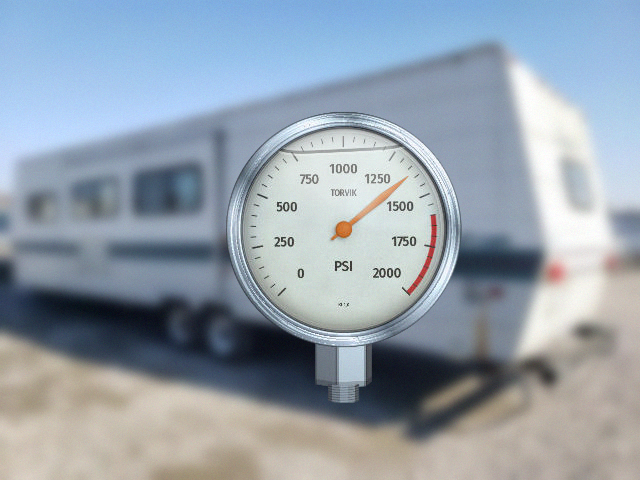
1375 psi
